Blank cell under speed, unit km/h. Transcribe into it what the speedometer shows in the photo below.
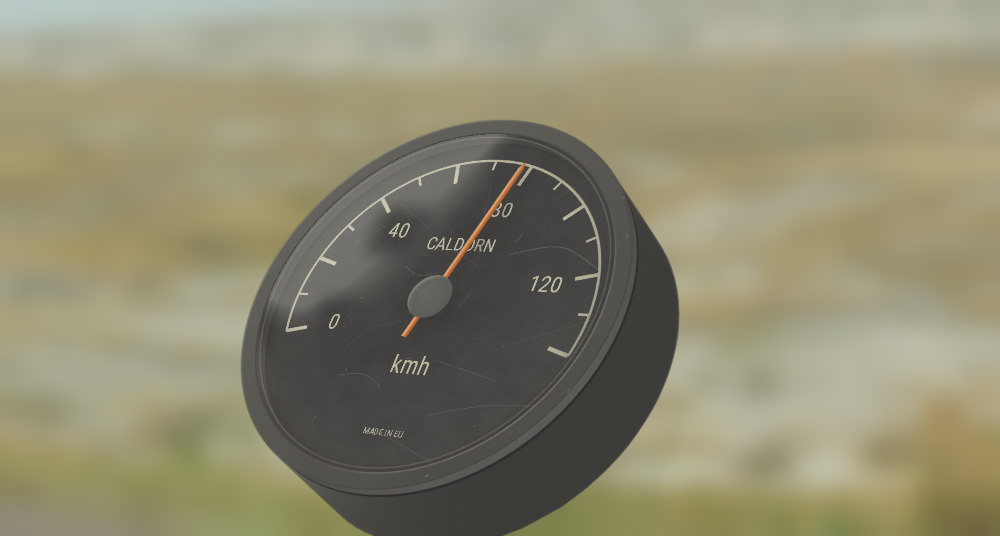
80 km/h
